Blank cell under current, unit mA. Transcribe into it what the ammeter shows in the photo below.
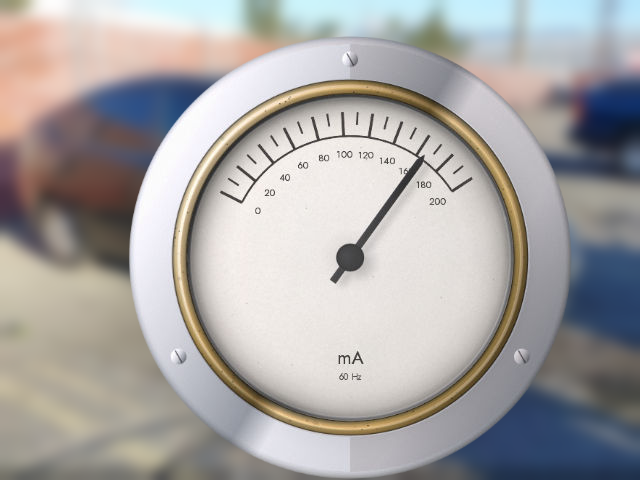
165 mA
